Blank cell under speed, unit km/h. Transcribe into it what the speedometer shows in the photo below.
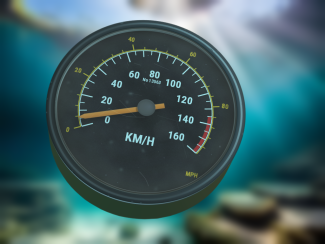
5 km/h
